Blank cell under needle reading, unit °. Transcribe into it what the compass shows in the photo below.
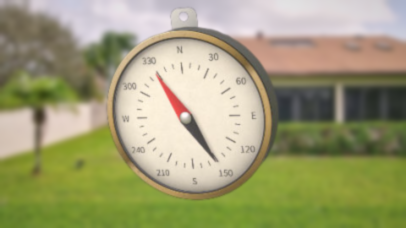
330 °
